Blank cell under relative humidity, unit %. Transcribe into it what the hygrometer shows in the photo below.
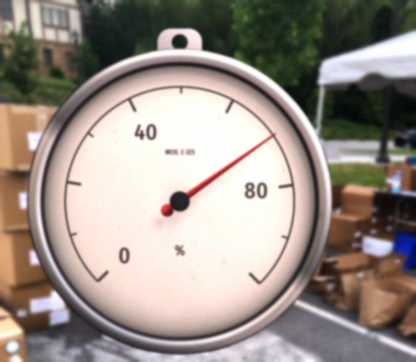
70 %
